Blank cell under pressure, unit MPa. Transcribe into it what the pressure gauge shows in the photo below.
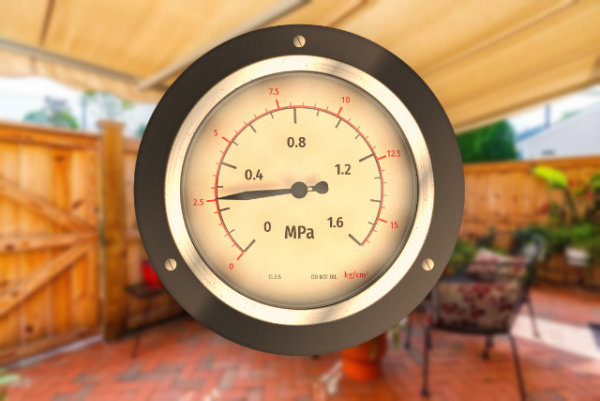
0.25 MPa
